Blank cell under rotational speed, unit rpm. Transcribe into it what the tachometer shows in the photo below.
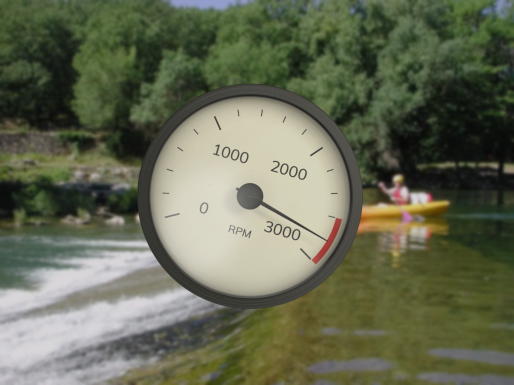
2800 rpm
